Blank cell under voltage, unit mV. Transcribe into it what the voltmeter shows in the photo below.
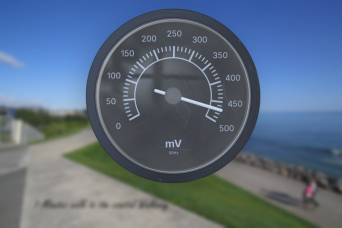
470 mV
